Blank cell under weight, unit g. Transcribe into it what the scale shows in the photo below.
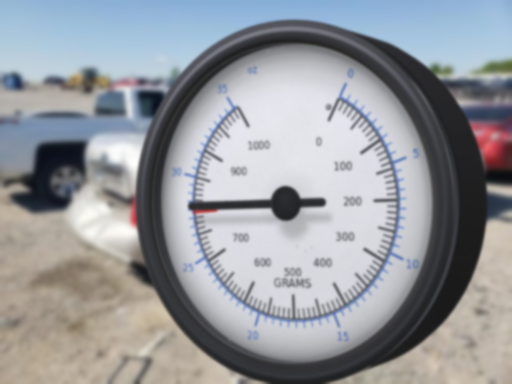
800 g
